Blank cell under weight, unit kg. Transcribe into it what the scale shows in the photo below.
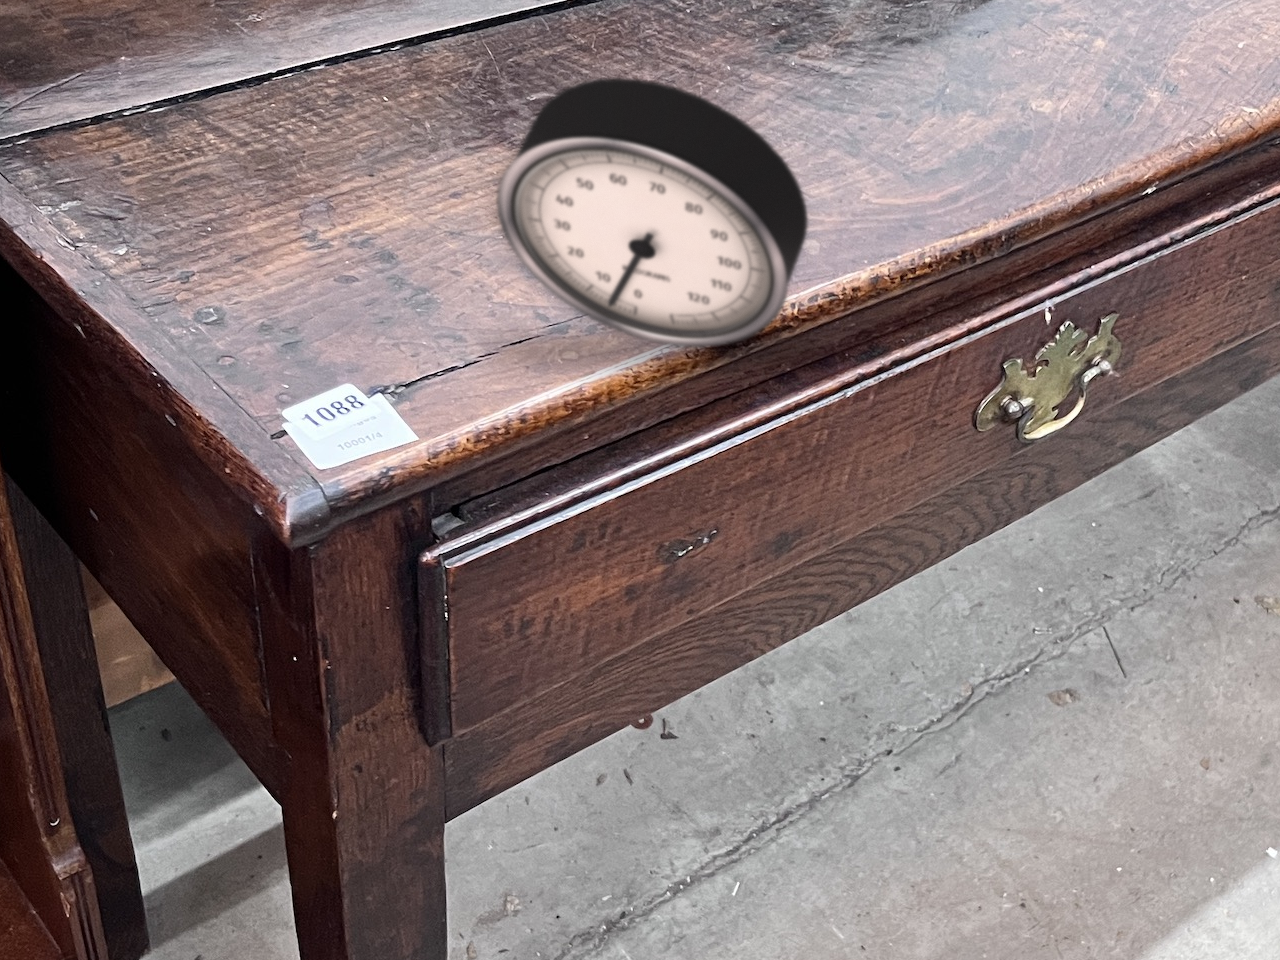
5 kg
